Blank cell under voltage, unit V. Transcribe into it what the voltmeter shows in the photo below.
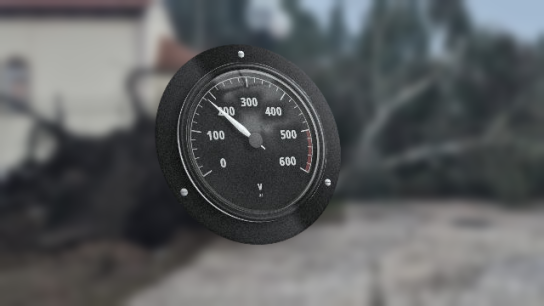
180 V
